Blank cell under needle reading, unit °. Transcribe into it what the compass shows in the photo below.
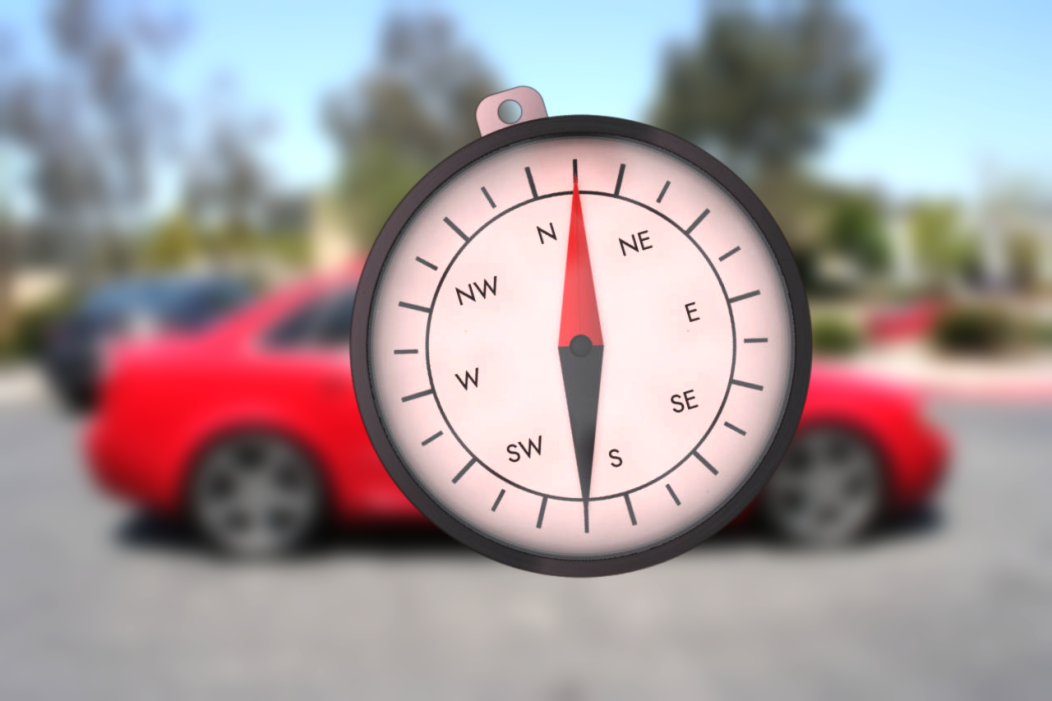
15 °
